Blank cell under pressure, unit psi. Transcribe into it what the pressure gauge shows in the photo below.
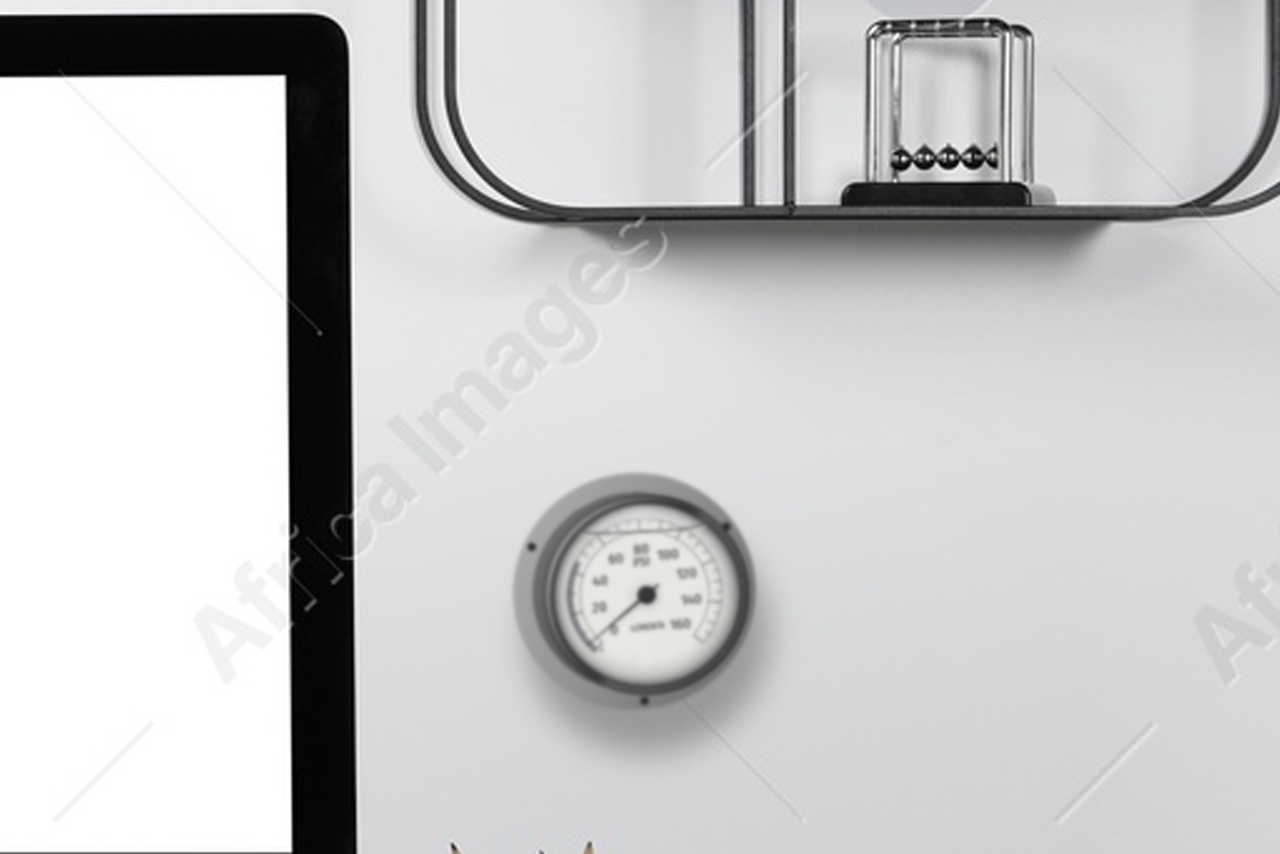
5 psi
